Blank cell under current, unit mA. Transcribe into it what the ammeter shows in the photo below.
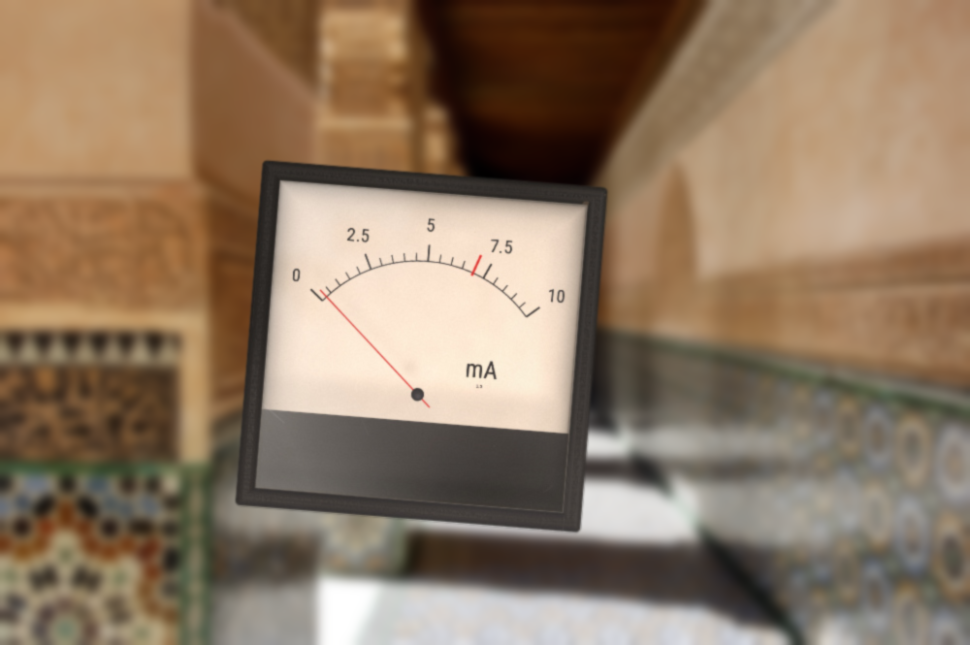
0.25 mA
